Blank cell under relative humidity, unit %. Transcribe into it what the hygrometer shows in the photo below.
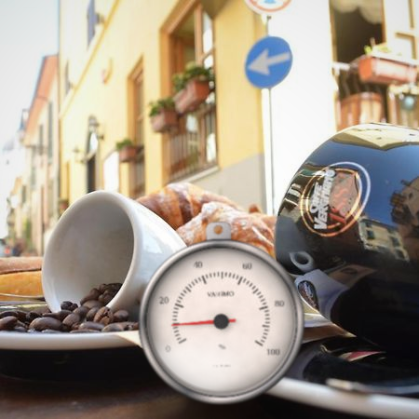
10 %
